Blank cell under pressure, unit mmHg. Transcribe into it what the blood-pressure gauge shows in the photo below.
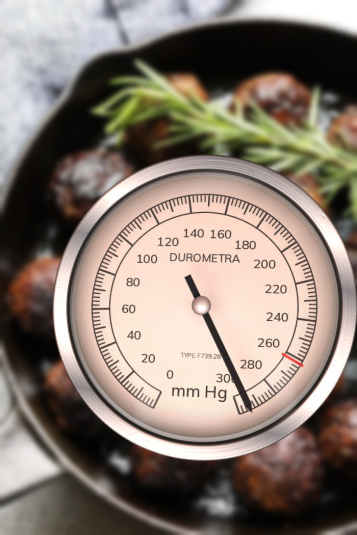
294 mmHg
